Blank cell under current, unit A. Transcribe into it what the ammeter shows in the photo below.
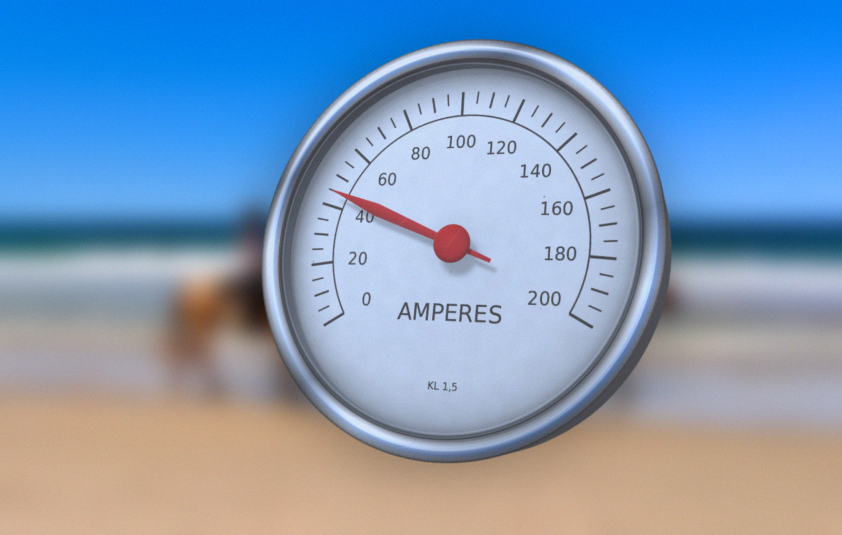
45 A
